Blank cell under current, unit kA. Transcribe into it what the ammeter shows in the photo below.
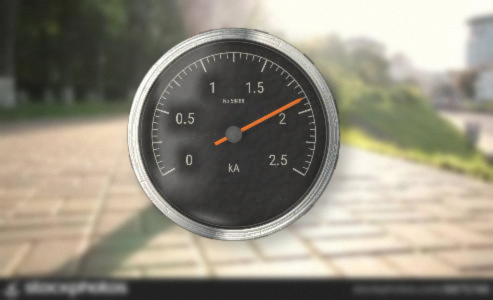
1.9 kA
